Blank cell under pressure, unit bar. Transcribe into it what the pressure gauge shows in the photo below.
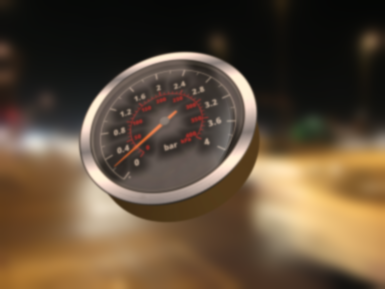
0.2 bar
